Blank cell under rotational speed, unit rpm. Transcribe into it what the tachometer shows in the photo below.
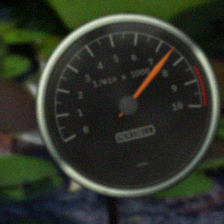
7500 rpm
